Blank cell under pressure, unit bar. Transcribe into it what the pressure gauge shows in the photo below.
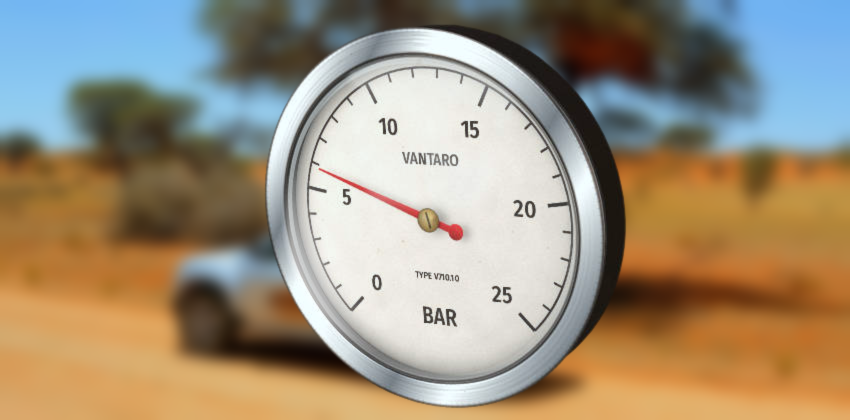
6 bar
